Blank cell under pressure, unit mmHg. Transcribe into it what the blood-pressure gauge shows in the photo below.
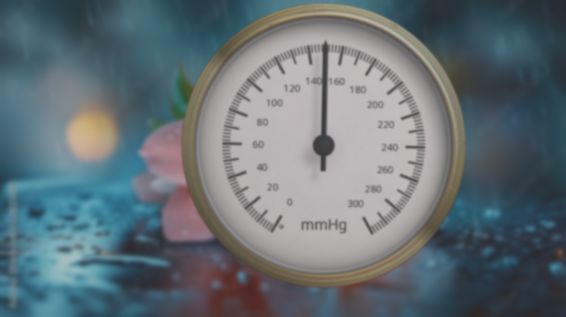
150 mmHg
